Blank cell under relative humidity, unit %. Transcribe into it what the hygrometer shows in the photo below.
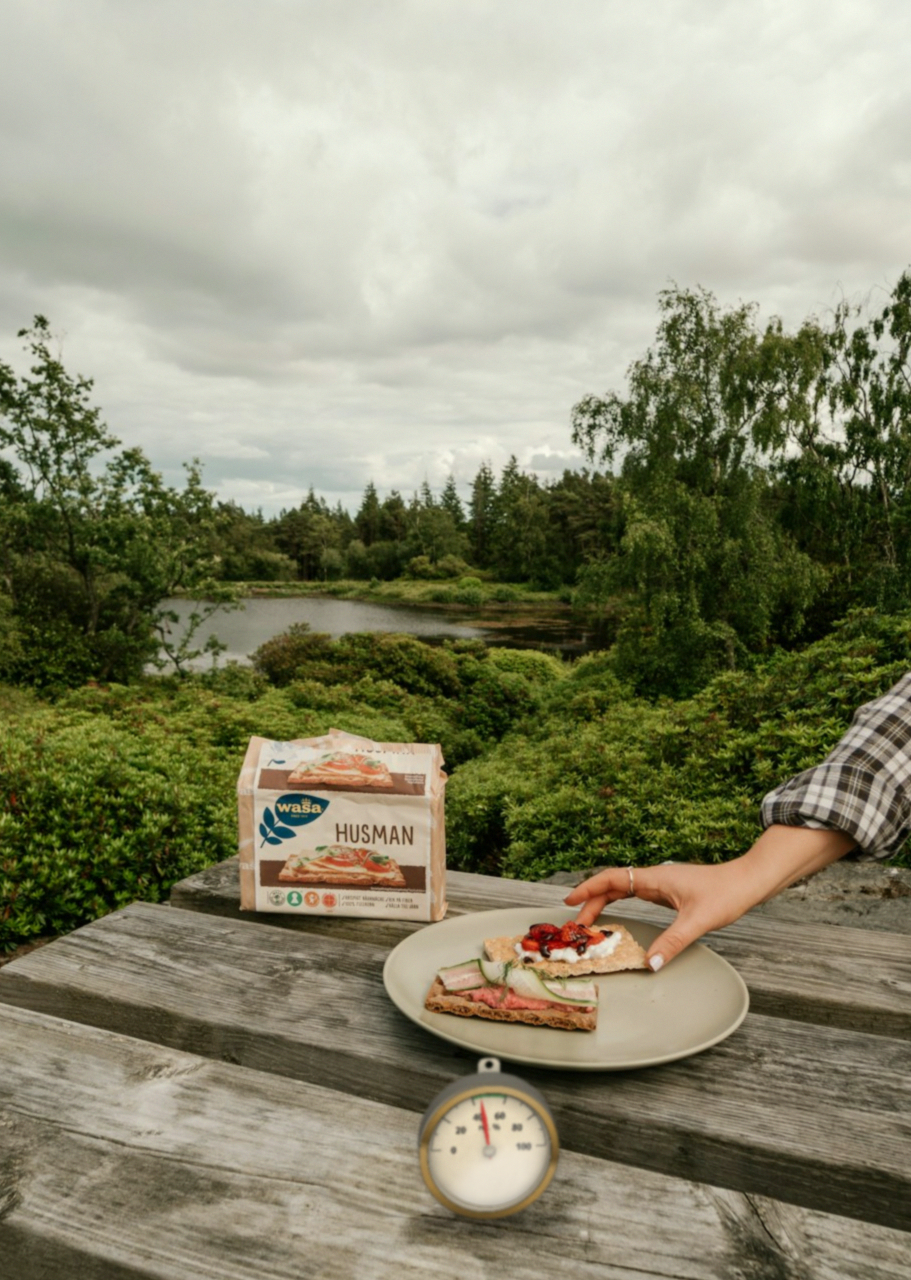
45 %
